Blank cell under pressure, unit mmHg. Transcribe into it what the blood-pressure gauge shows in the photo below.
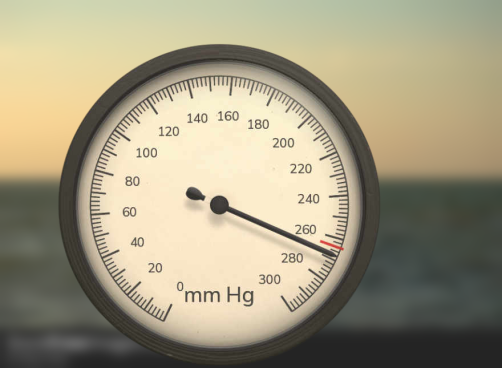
268 mmHg
